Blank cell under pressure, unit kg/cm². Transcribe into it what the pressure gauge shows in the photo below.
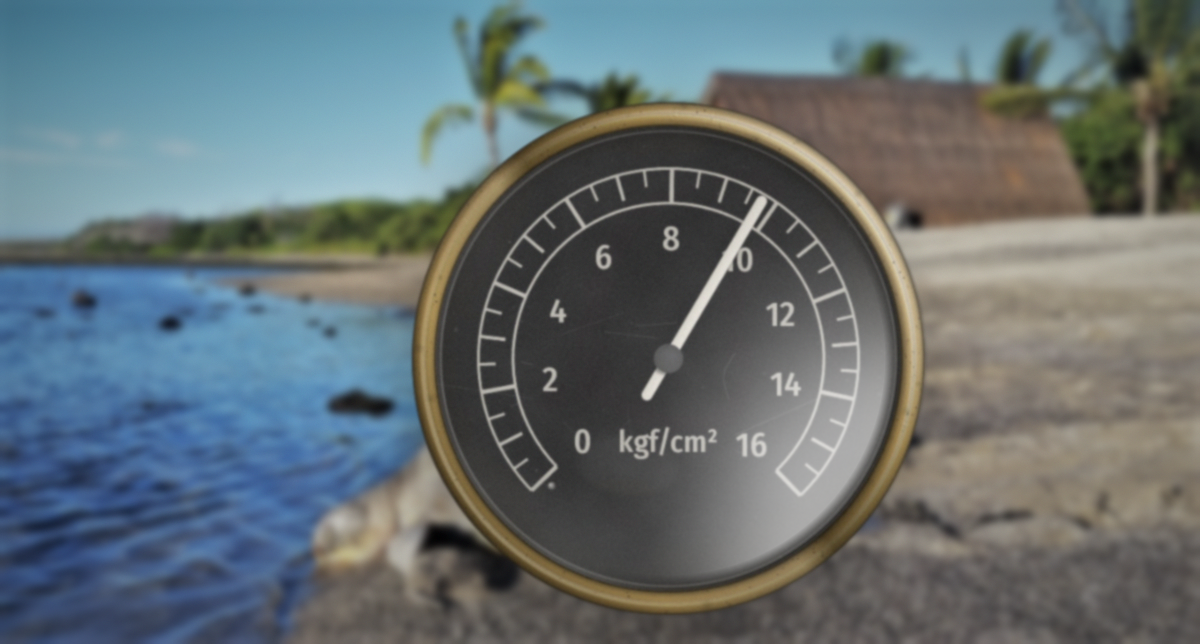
9.75 kg/cm²
